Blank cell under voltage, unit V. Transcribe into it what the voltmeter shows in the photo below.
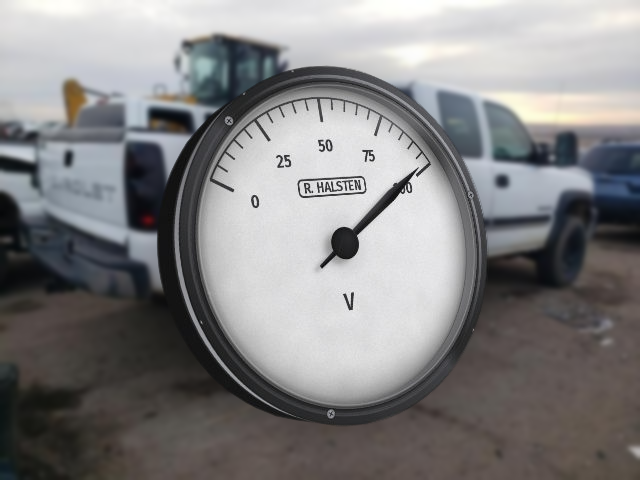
97.5 V
